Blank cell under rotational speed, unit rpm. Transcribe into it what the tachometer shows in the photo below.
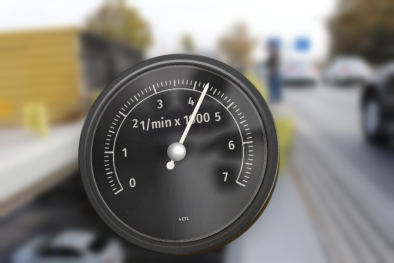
4300 rpm
